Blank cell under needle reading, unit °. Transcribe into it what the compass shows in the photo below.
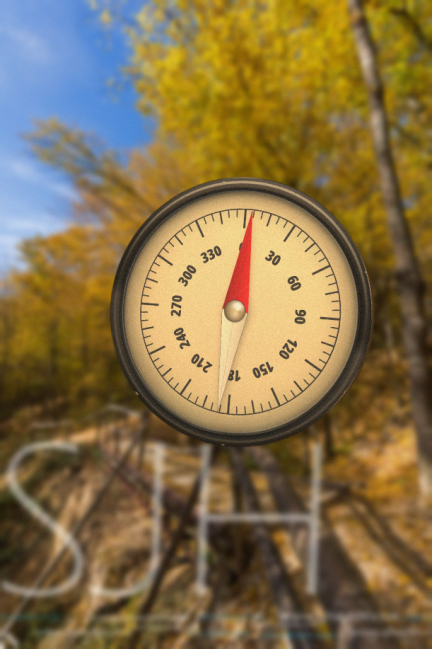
5 °
